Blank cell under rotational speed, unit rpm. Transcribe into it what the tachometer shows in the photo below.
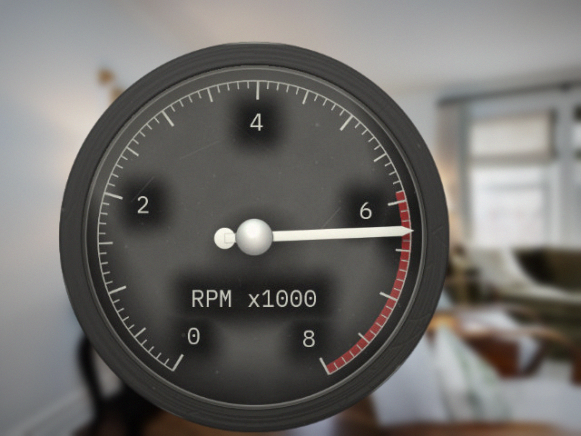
6300 rpm
